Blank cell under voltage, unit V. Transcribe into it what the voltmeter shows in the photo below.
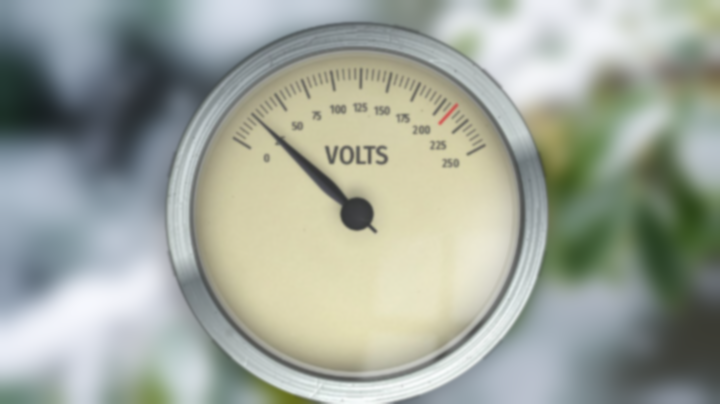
25 V
